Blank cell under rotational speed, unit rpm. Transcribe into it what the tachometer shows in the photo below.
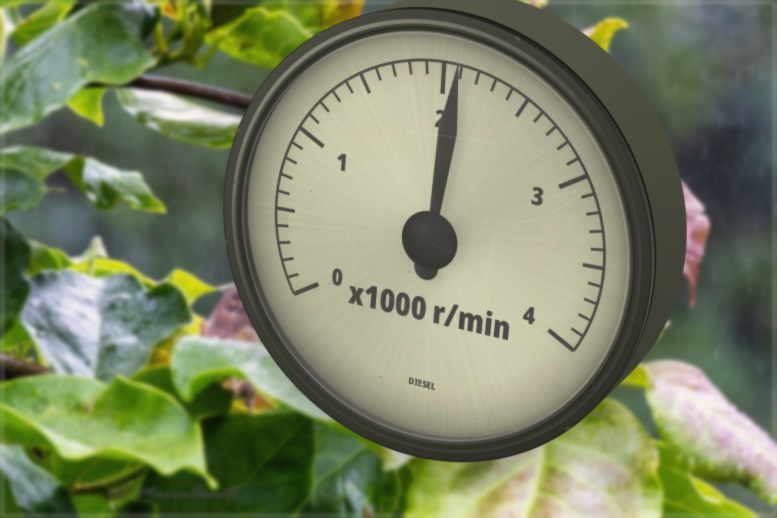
2100 rpm
